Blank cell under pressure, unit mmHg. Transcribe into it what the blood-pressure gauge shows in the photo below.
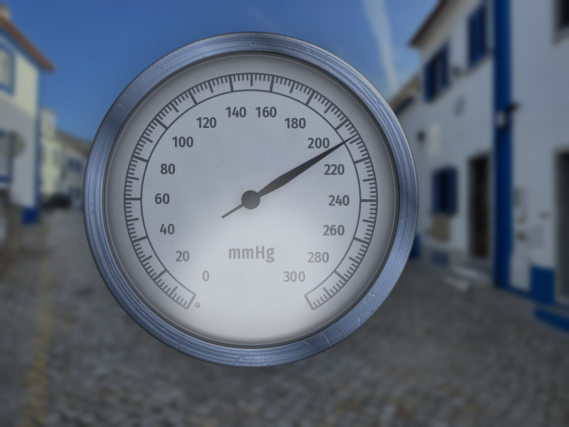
208 mmHg
